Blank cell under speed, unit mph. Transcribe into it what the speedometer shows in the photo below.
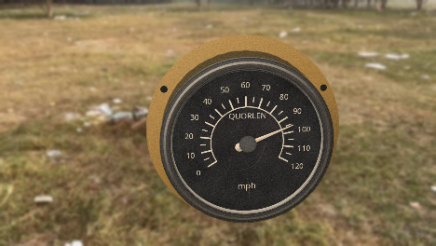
95 mph
